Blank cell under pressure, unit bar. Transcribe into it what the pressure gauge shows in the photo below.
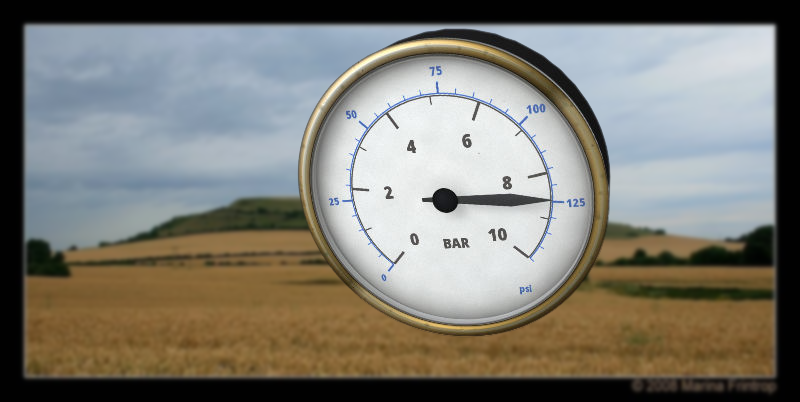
8.5 bar
